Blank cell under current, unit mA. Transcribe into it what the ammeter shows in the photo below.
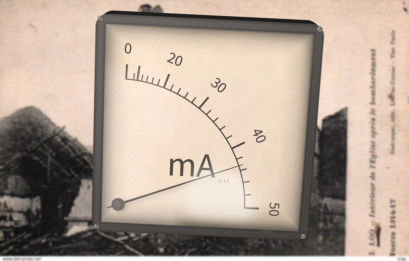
43 mA
